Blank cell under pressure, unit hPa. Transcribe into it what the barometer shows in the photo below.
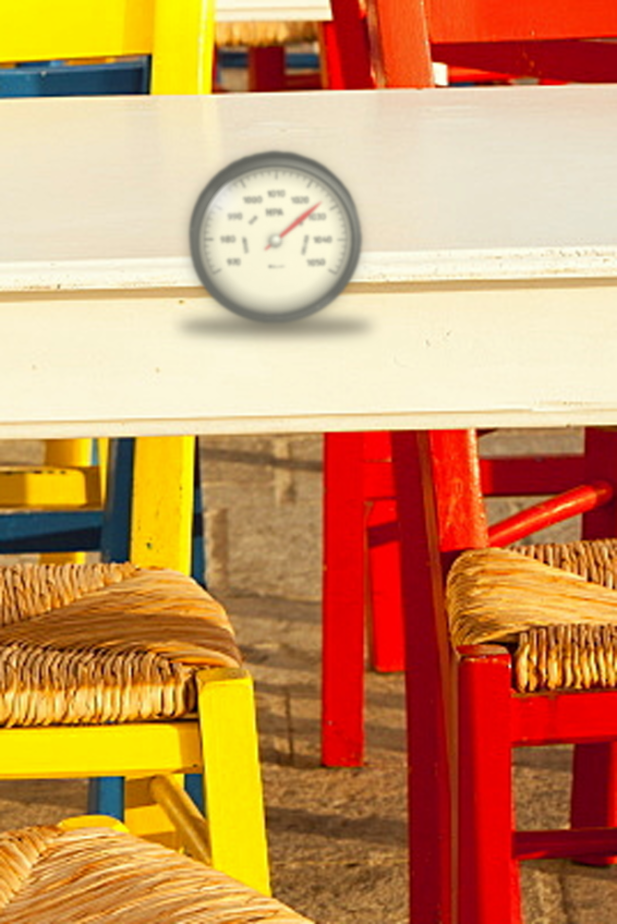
1026 hPa
